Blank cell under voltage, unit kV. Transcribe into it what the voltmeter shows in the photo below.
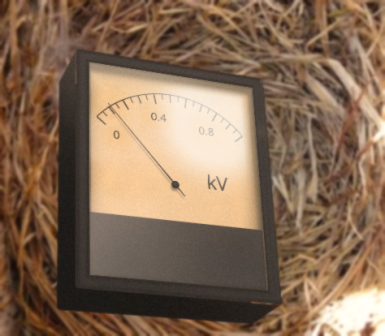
0.1 kV
